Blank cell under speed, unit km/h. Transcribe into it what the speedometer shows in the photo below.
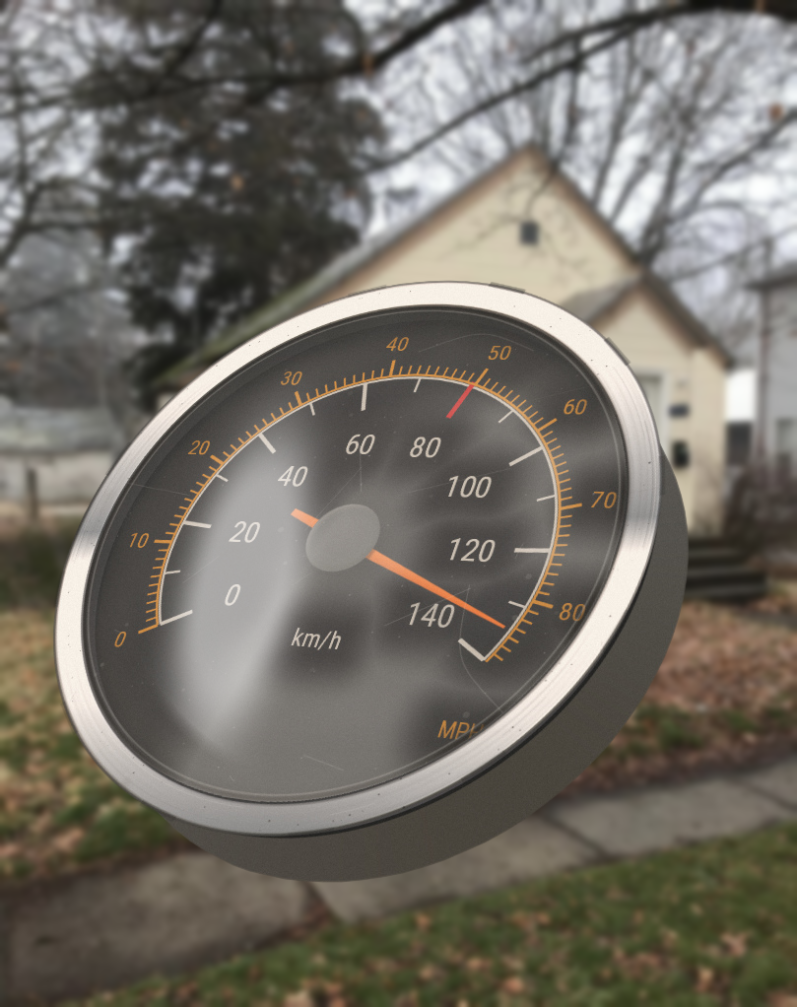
135 km/h
